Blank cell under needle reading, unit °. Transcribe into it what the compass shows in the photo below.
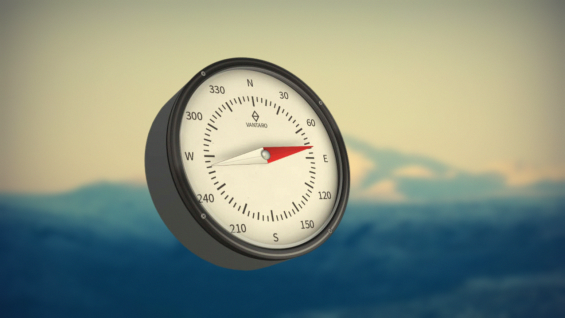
80 °
